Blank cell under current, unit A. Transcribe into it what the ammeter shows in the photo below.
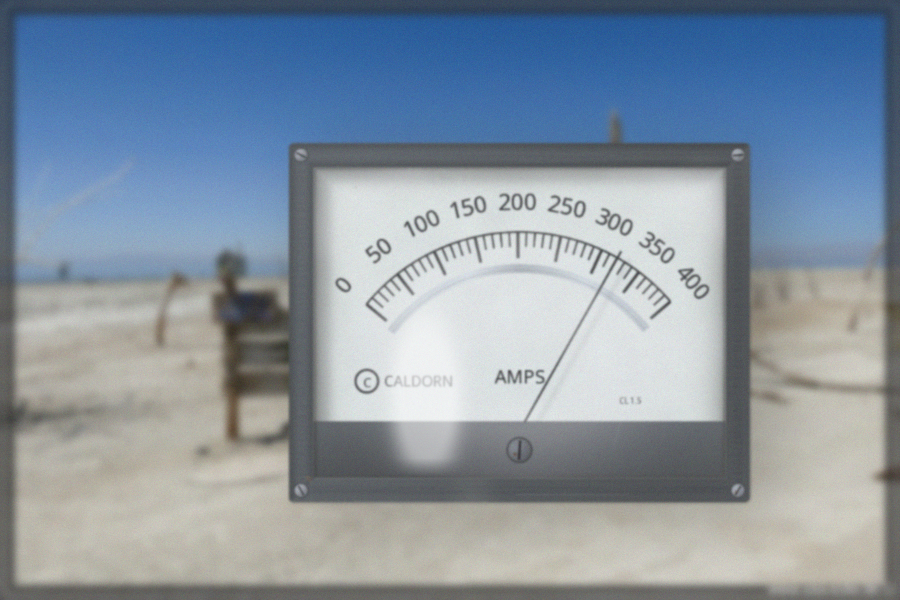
320 A
